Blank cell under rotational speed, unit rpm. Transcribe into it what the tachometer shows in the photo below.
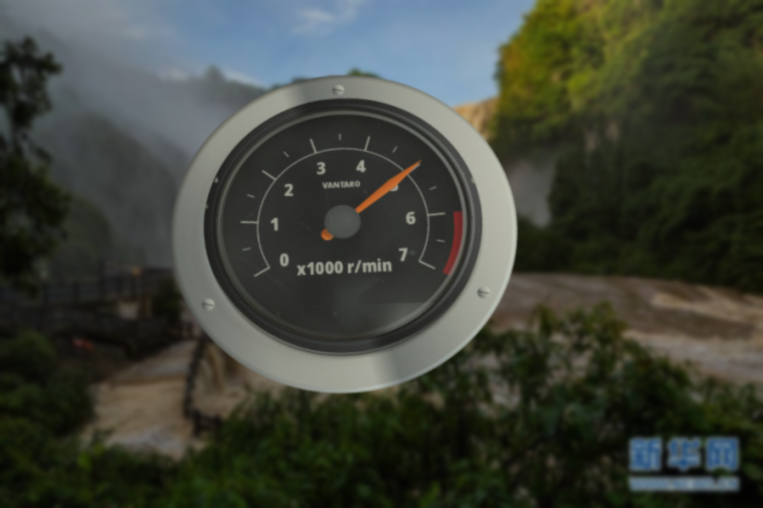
5000 rpm
